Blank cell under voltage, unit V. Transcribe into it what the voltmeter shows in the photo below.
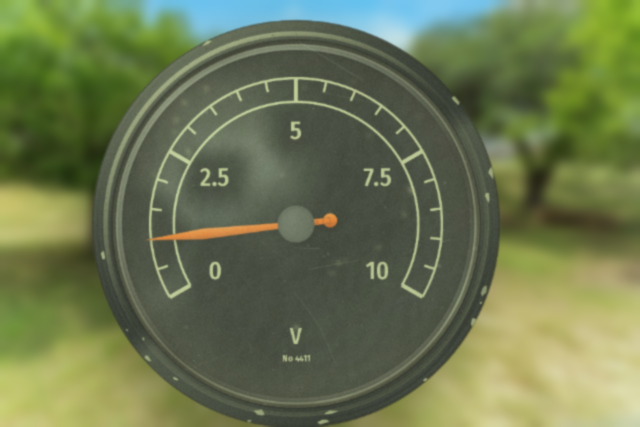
1 V
